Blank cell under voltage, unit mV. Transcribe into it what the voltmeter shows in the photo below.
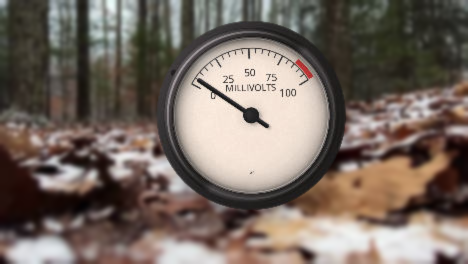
5 mV
